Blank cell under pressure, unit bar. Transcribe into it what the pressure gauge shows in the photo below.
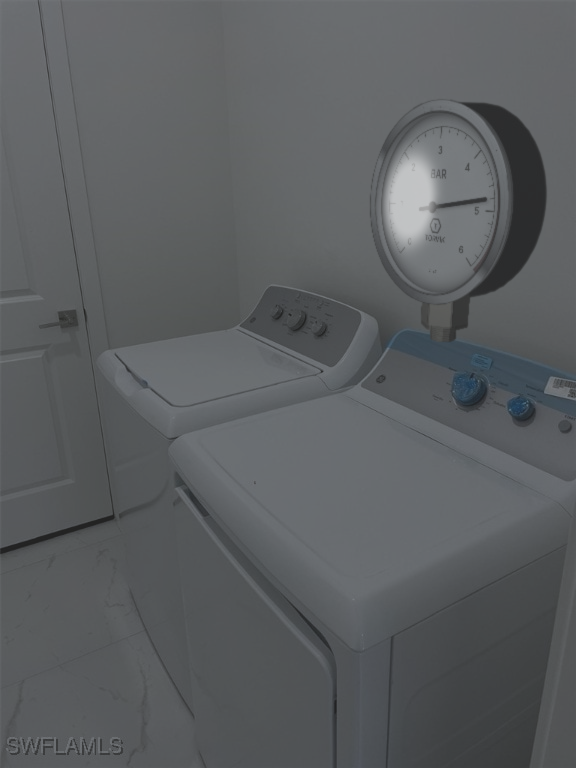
4.8 bar
